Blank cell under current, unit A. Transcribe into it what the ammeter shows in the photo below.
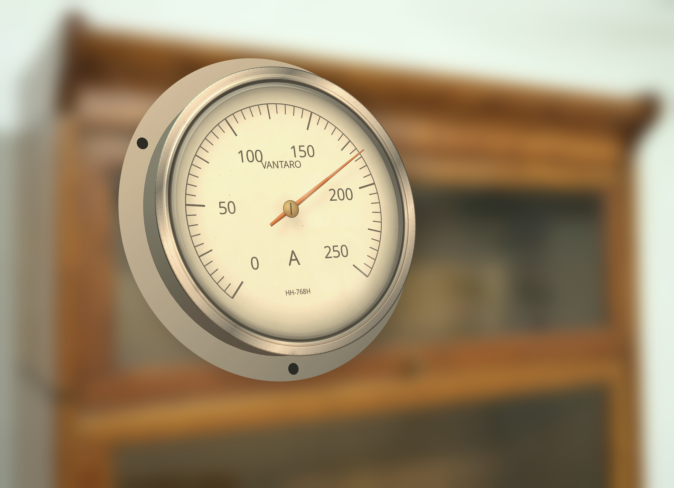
182.5 A
